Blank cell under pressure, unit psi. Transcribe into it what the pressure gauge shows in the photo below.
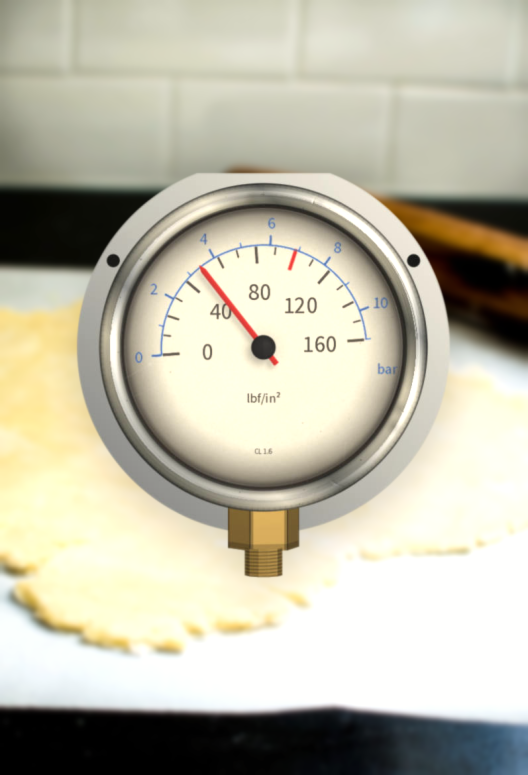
50 psi
